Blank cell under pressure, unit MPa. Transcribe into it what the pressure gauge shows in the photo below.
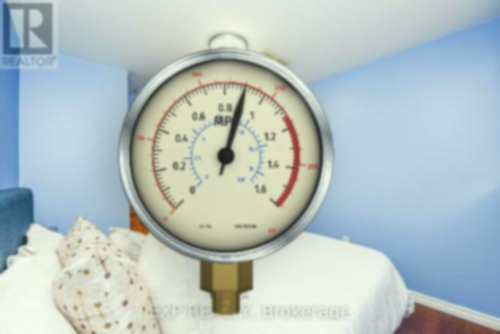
0.9 MPa
